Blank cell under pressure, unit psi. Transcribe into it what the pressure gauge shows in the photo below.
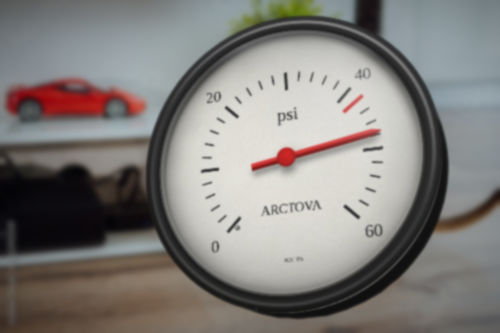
48 psi
